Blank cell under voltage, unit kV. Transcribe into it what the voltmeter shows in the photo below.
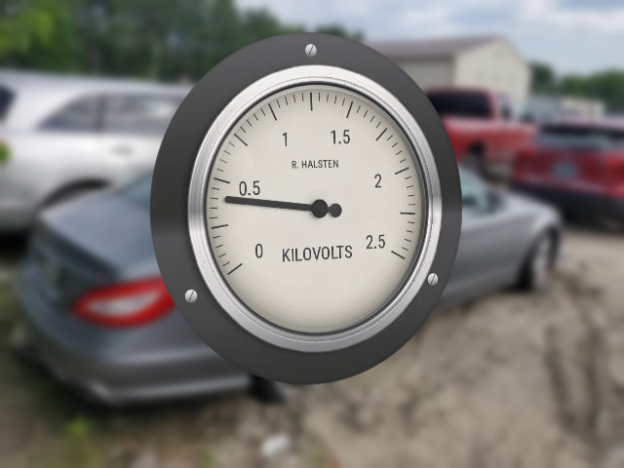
0.4 kV
